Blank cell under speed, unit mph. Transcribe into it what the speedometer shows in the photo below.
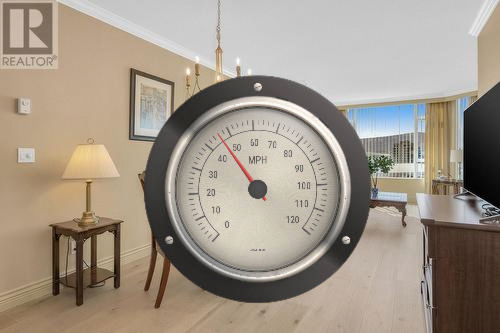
46 mph
